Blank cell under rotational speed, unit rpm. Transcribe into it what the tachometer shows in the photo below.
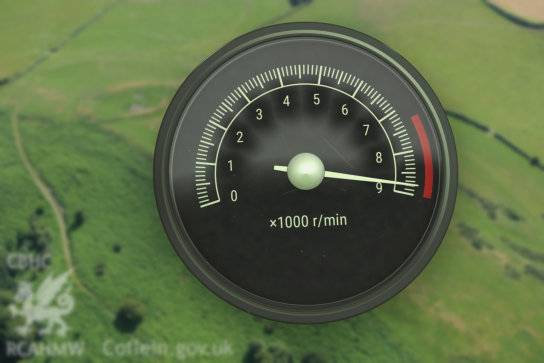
8800 rpm
